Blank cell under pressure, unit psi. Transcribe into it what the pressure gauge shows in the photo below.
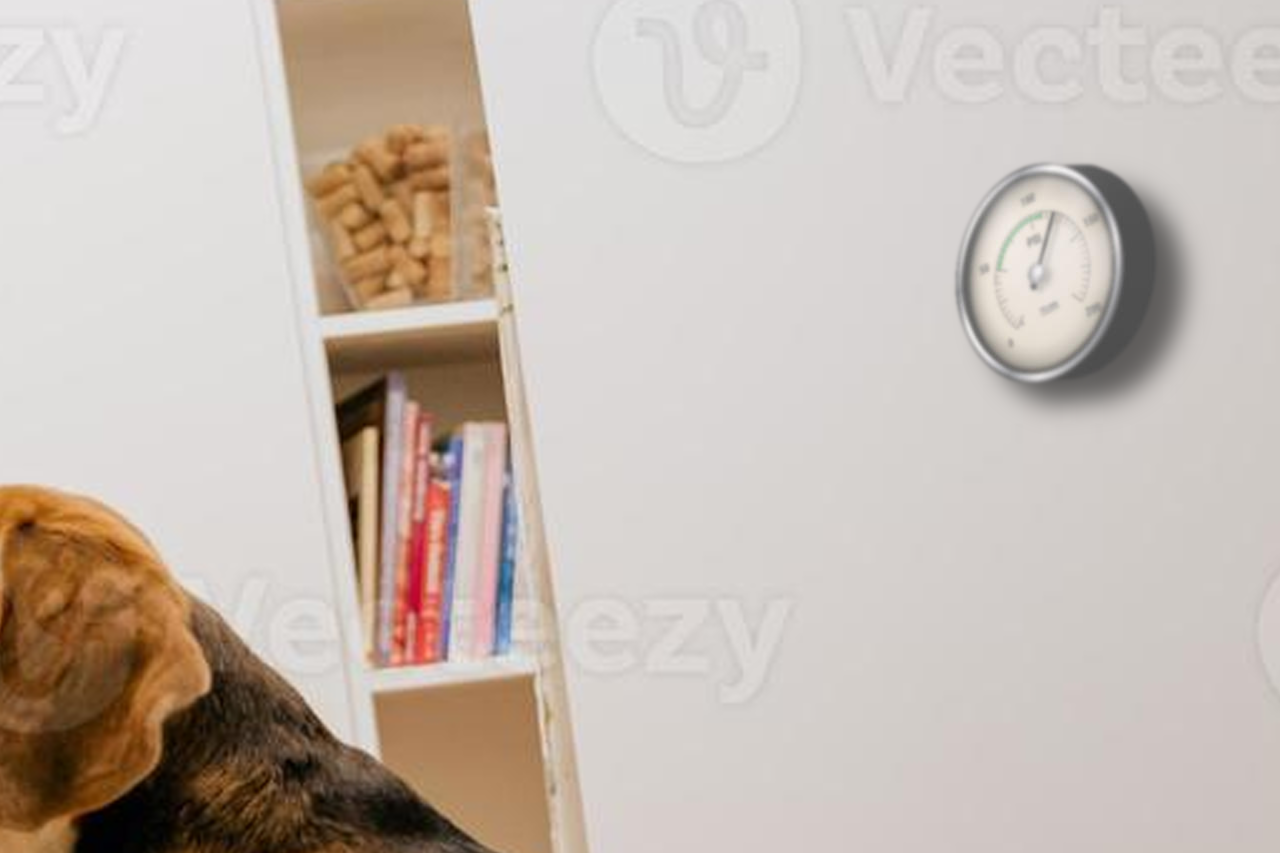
125 psi
